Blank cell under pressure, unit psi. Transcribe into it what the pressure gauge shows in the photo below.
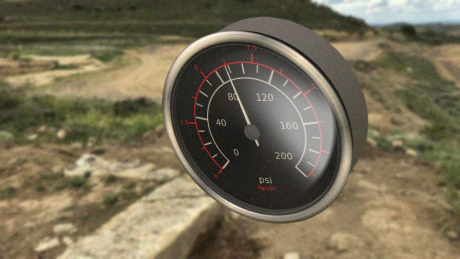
90 psi
